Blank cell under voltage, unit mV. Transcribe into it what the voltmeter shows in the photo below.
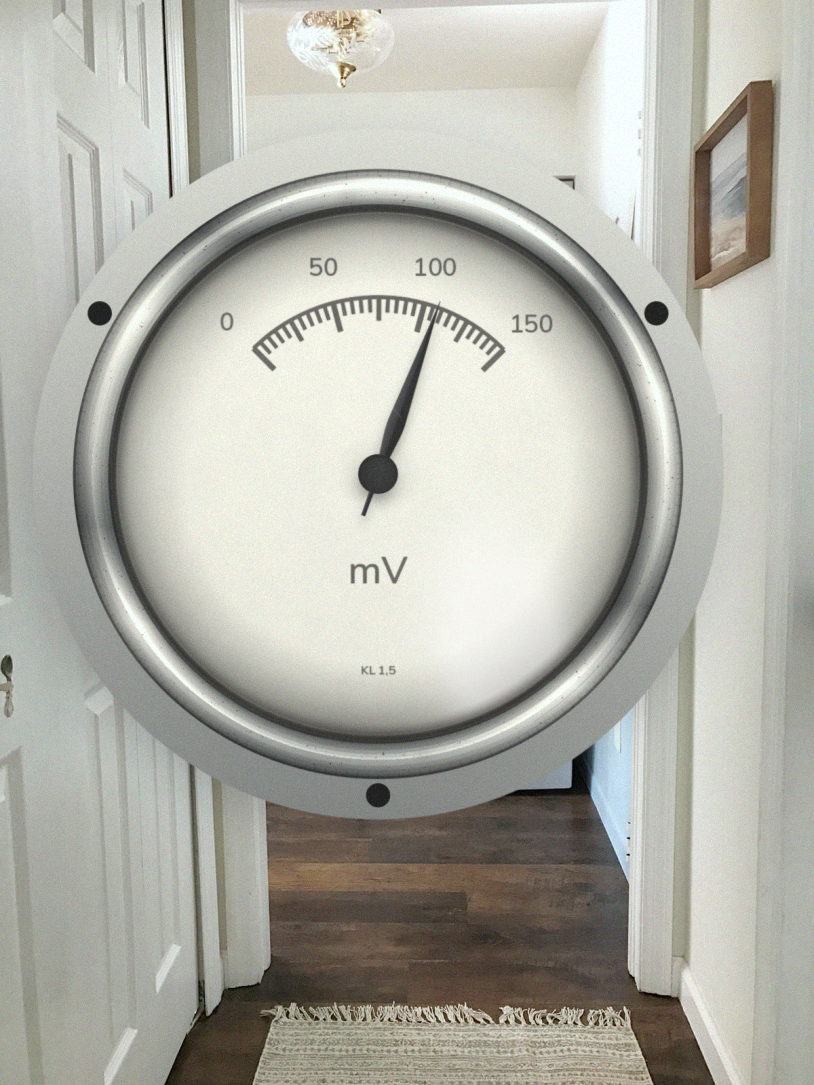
107.5 mV
